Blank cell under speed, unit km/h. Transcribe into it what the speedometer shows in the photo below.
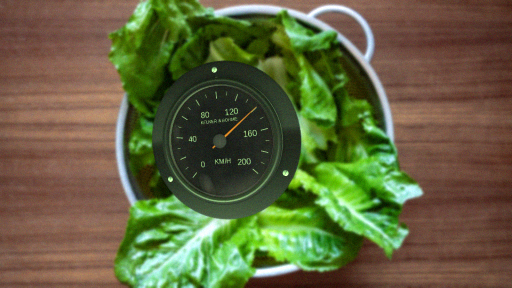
140 km/h
